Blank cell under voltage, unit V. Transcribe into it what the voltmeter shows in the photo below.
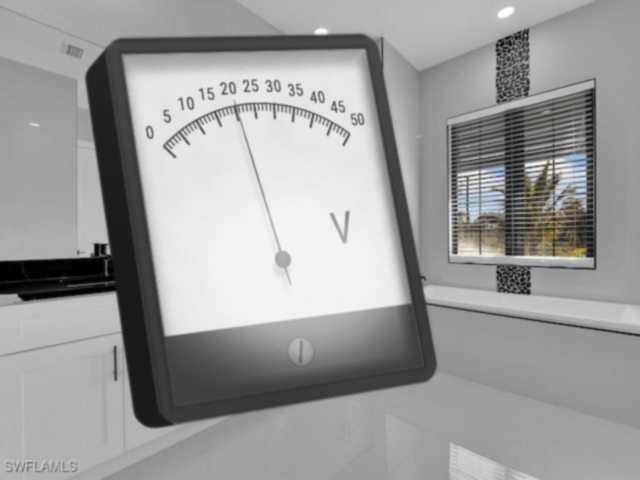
20 V
